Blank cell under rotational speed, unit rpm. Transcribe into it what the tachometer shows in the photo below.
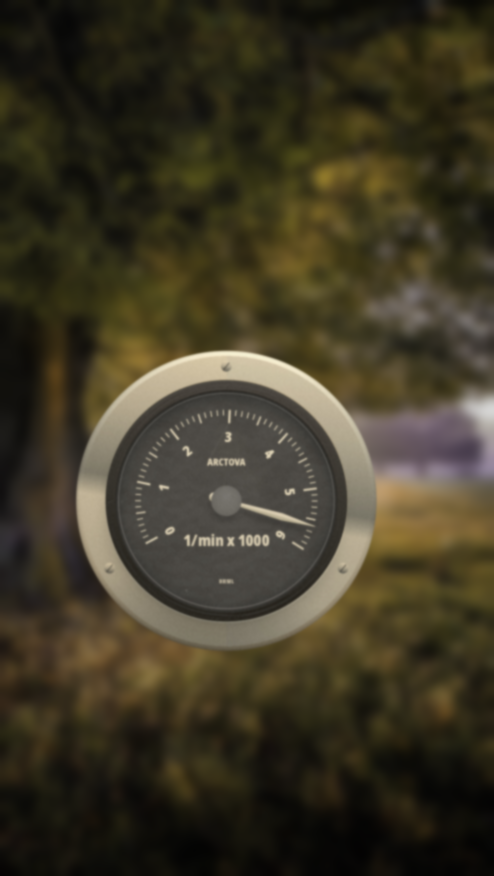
5600 rpm
